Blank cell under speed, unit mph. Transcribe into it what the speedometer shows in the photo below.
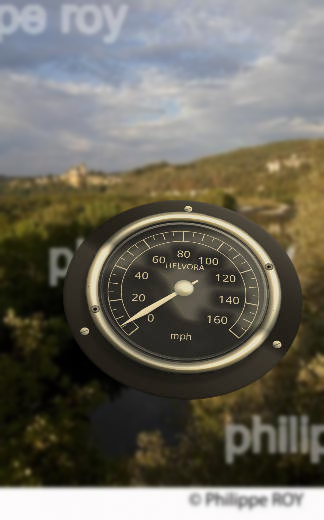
5 mph
